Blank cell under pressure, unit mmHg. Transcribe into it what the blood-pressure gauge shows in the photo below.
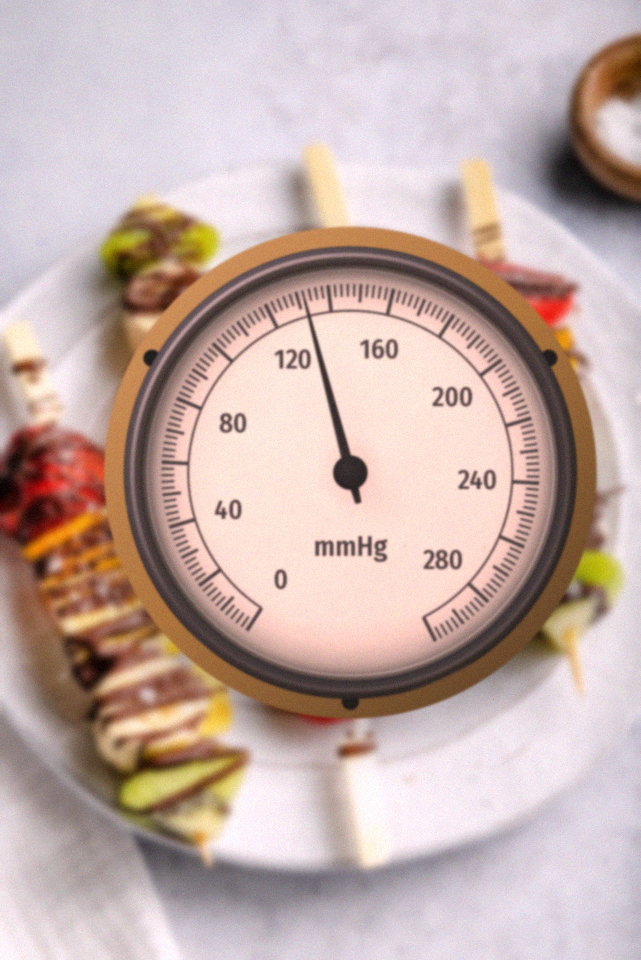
132 mmHg
